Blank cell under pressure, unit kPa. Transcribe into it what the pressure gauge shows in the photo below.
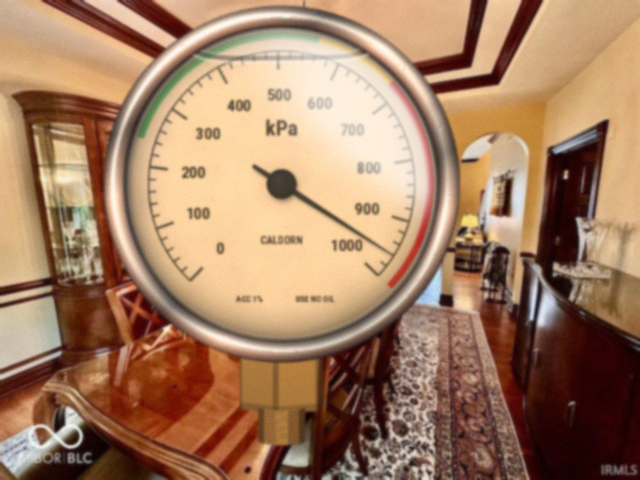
960 kPa
